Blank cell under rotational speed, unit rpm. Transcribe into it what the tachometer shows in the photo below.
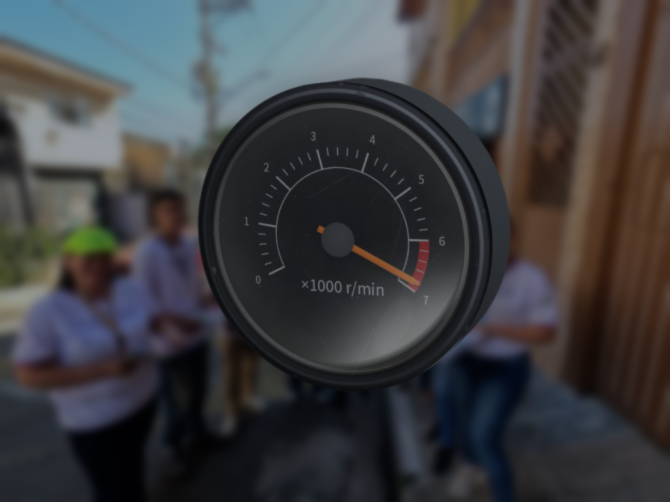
6800 rpm
